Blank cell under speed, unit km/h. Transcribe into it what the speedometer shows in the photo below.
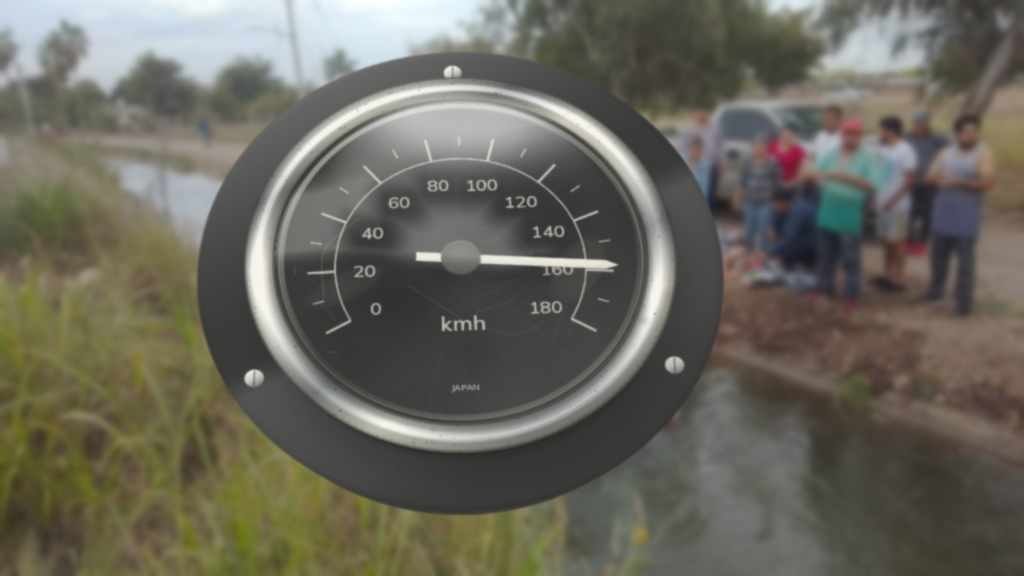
160 km/h
